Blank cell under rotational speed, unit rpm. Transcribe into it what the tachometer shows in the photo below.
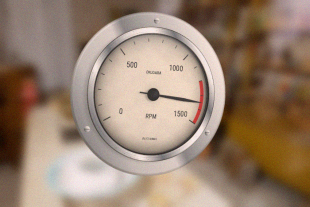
1350 rpm
